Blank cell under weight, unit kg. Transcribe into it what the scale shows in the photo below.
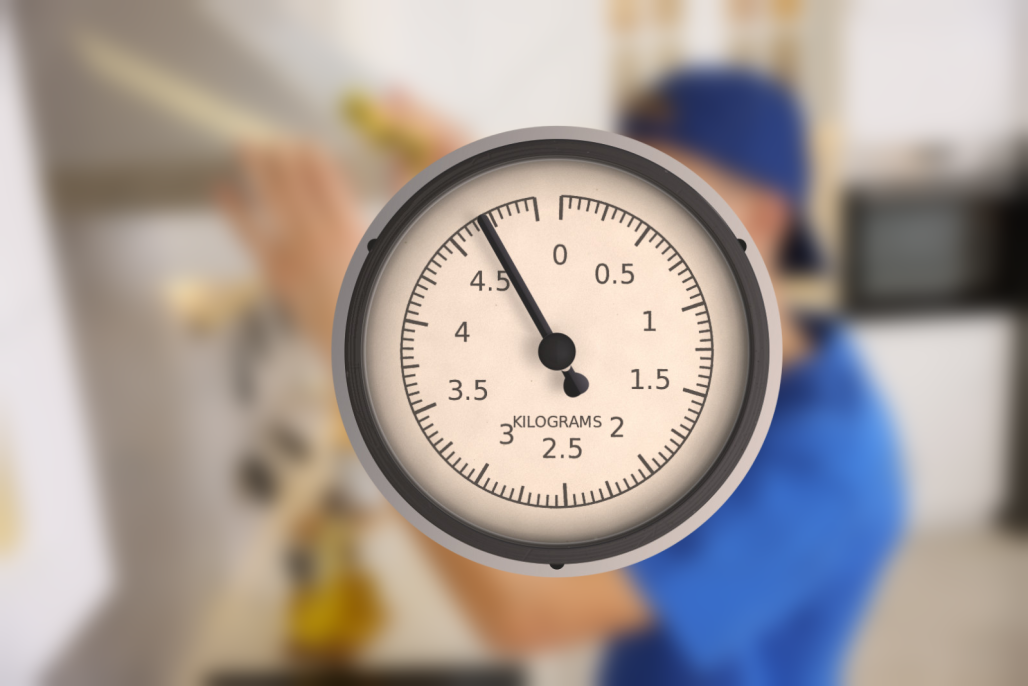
4.7 kg
